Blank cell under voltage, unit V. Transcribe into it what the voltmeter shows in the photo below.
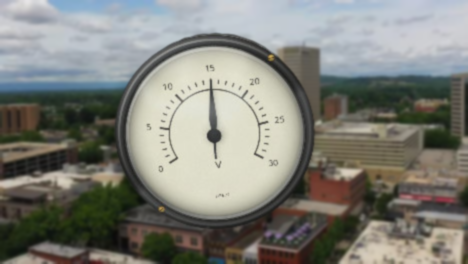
15 V
